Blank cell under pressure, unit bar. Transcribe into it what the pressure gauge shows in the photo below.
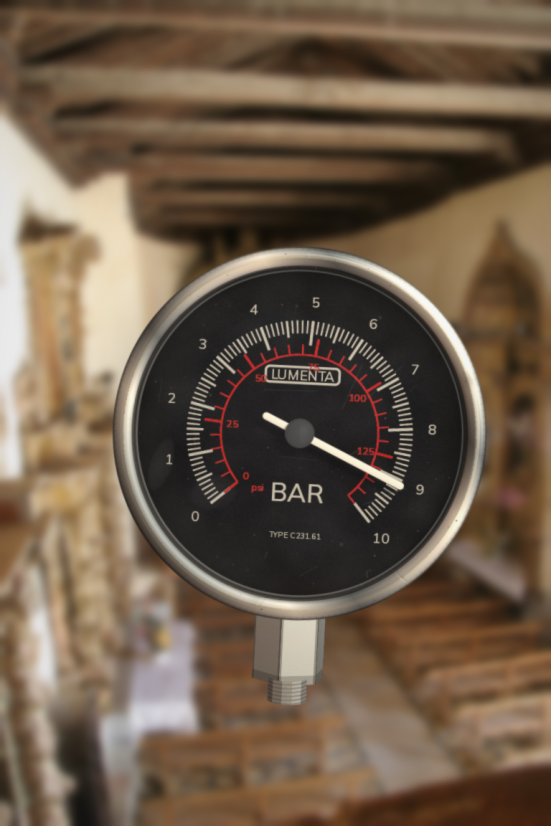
9.1 bar
